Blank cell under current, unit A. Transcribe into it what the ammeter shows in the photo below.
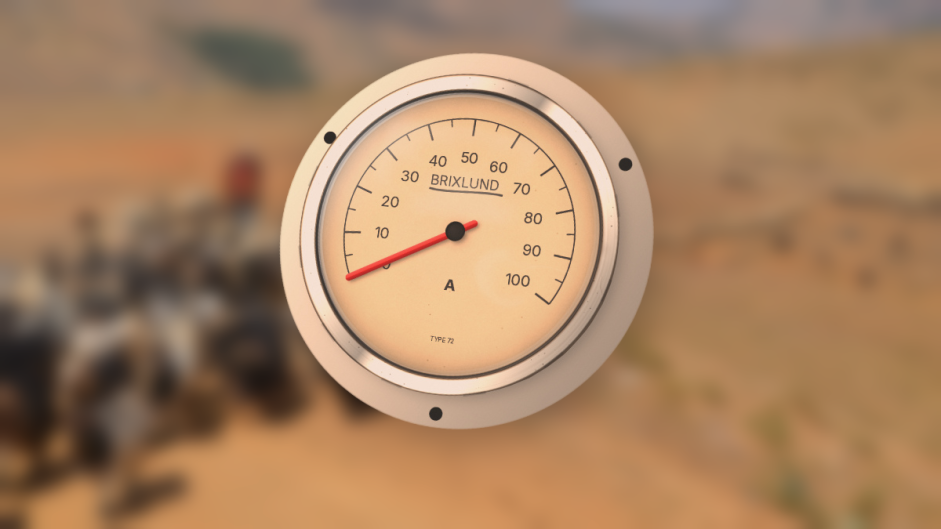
0 A
